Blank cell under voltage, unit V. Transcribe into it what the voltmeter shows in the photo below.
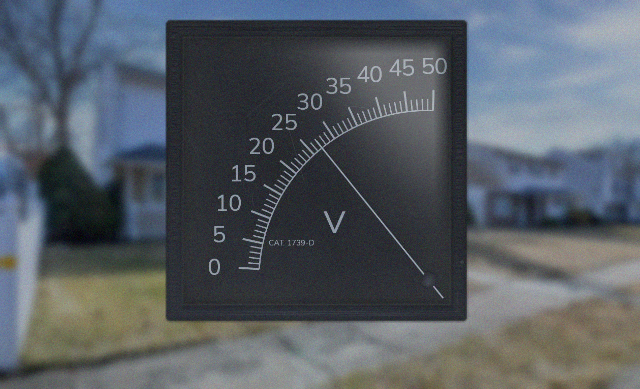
27 V
